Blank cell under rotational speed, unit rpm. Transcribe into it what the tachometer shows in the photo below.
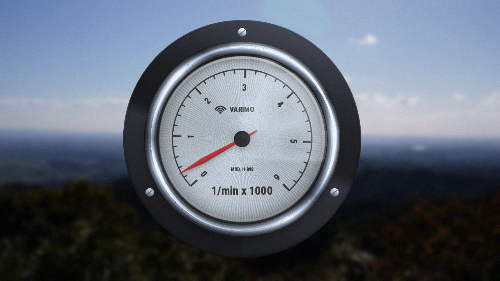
300 rpm
